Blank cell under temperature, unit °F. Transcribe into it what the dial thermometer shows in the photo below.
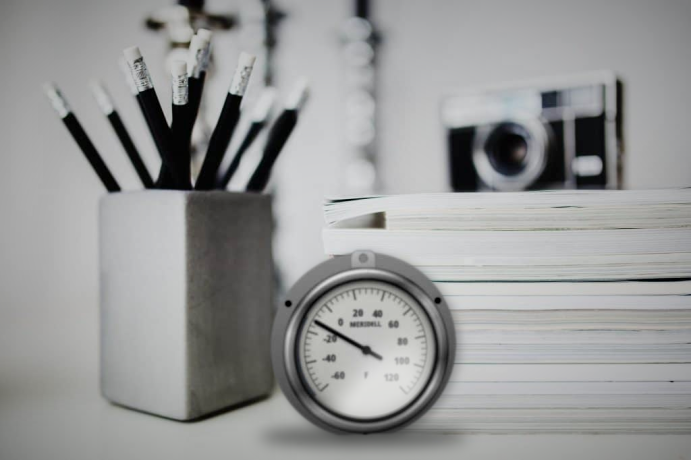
-12 °F
